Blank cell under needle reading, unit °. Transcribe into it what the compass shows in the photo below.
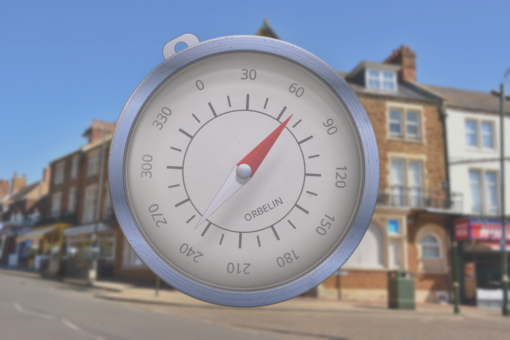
67.5 °
